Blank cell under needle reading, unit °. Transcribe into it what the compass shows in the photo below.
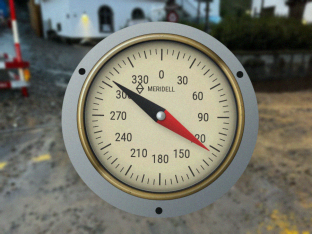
125 °
